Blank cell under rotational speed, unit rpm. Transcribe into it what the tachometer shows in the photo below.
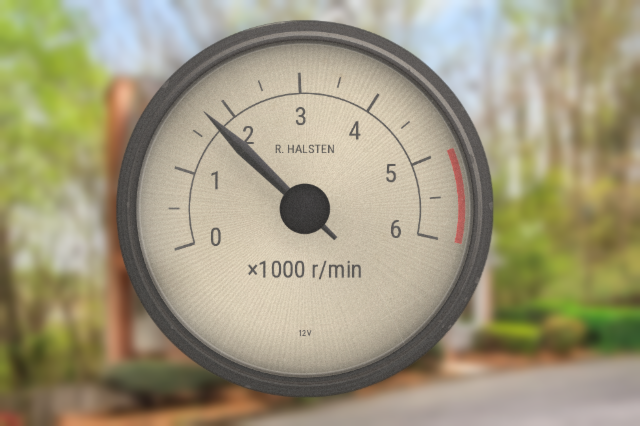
1750 rpm
